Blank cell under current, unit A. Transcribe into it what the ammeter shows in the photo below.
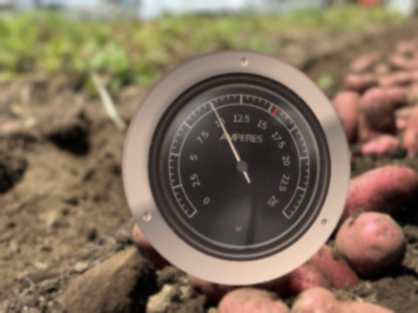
10 A
